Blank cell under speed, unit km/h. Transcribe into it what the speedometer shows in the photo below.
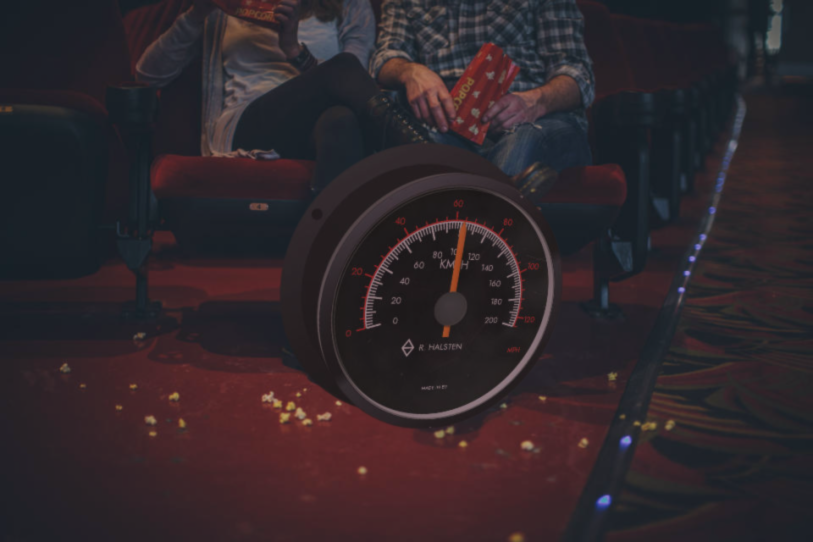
100 km/h
